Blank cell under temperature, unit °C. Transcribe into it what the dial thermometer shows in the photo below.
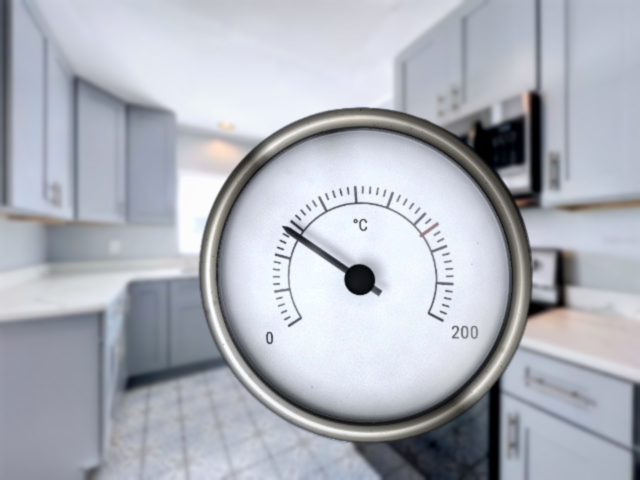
56 °C
